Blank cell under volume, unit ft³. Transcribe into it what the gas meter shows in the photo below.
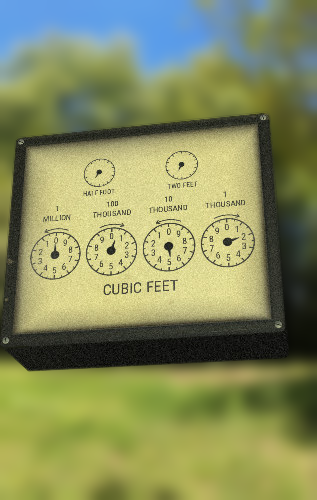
5200 ft³
